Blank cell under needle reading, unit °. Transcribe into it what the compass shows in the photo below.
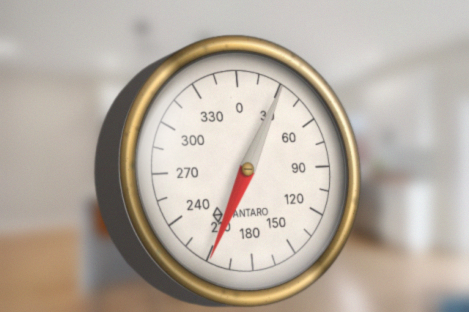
210 °
